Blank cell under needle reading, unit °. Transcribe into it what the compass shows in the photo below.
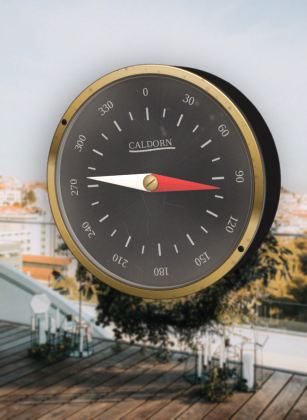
97.5 °
